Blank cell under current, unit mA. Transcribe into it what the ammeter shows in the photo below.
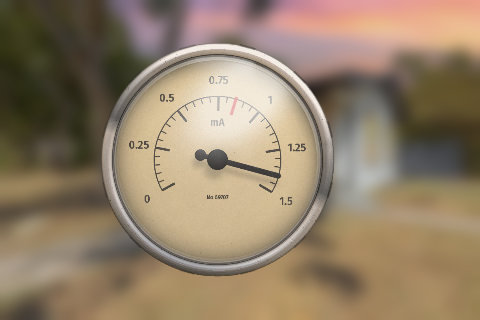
1.4 mA
